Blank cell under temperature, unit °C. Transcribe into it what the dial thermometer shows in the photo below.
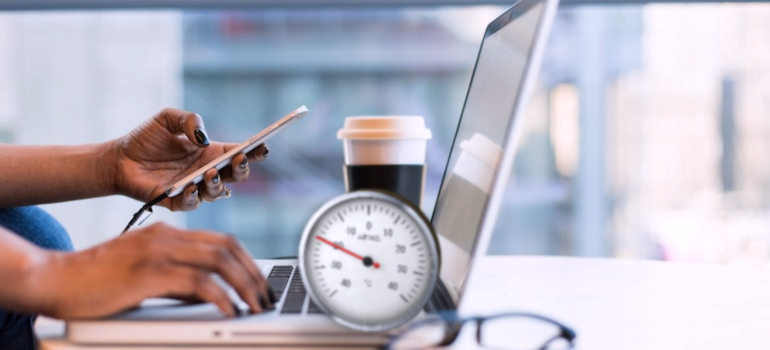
-20 °C
